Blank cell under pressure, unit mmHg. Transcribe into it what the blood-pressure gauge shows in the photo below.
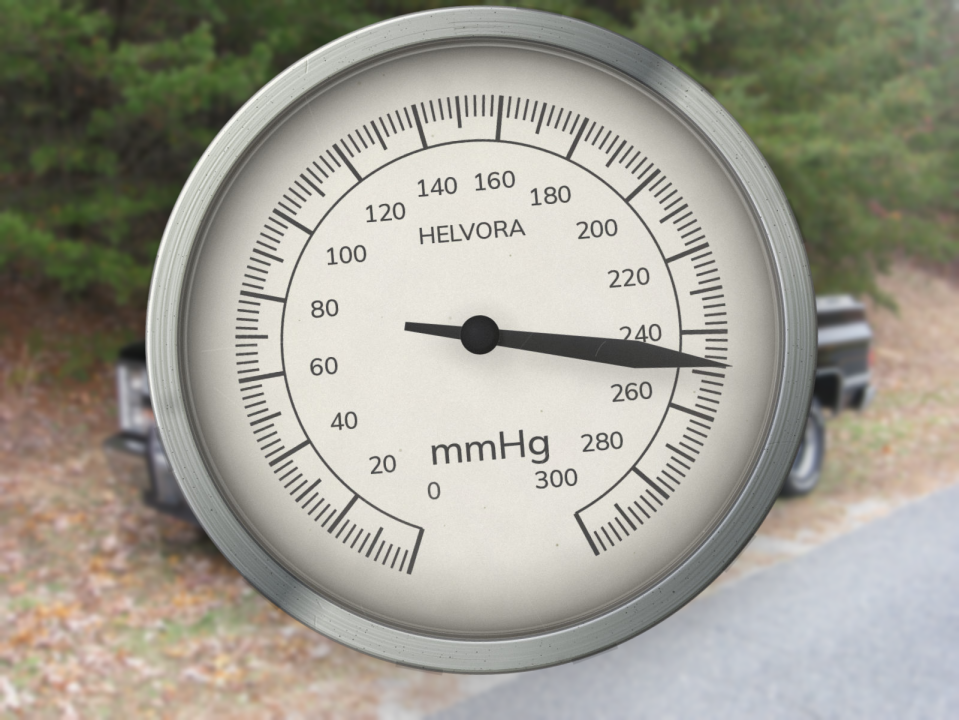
248 mmHg
